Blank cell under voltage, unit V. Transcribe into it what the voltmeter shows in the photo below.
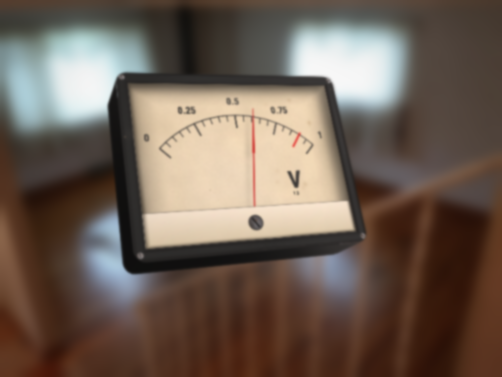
0.6 V
